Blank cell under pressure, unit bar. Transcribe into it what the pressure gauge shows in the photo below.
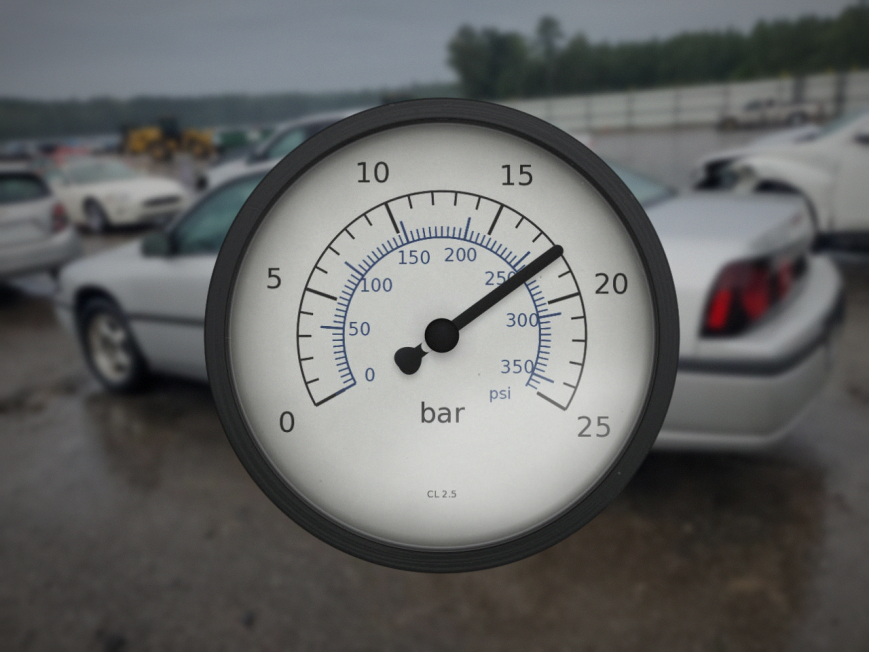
18 bar
